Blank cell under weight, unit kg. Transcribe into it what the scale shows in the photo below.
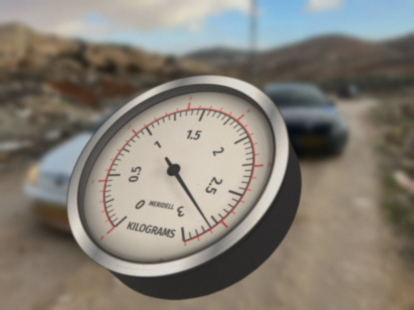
2.8 kg
